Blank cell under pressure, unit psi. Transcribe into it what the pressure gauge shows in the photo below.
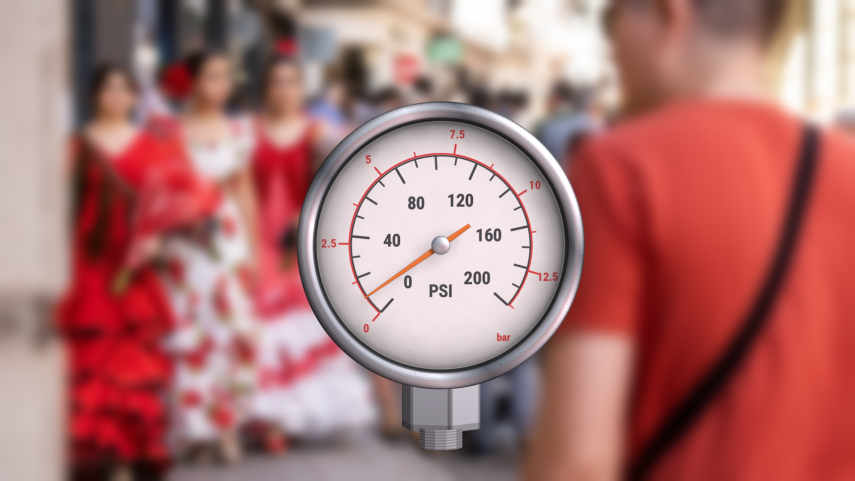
10 psi
